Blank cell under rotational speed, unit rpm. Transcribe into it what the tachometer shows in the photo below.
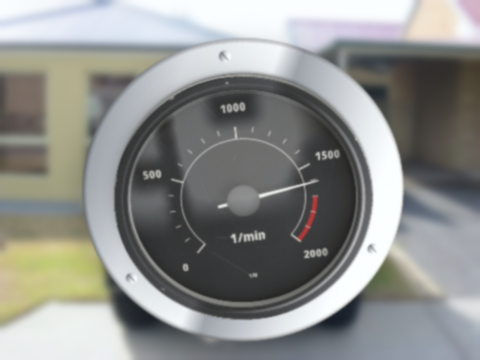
1600 rpm
